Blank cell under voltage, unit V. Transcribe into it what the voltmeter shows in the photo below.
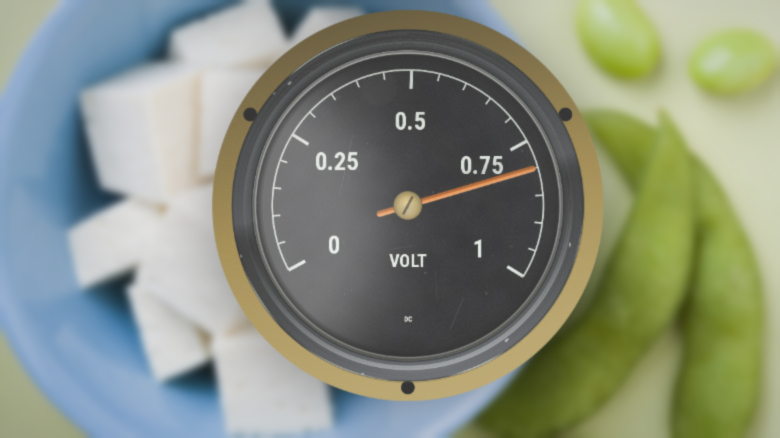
0.8 V
